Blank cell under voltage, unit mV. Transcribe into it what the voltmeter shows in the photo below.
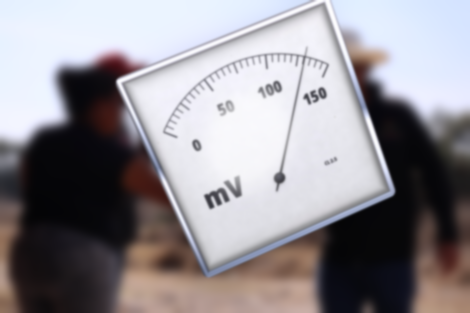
130 mV
